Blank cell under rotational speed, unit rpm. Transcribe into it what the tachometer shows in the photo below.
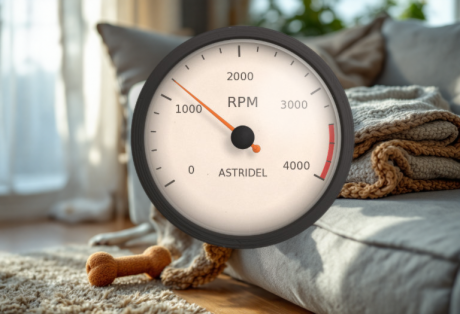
1200 rpm
